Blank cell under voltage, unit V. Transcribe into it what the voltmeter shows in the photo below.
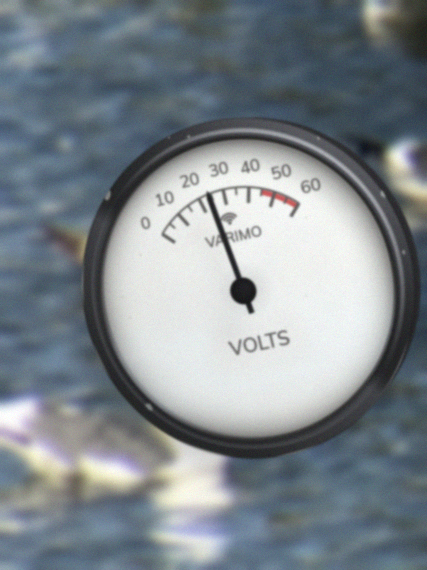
25 V
